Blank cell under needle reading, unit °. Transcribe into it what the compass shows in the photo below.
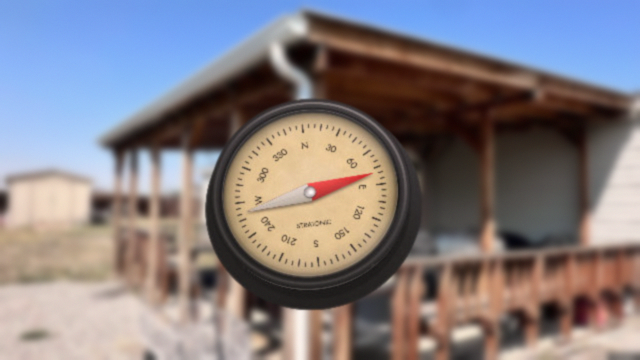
80 °
